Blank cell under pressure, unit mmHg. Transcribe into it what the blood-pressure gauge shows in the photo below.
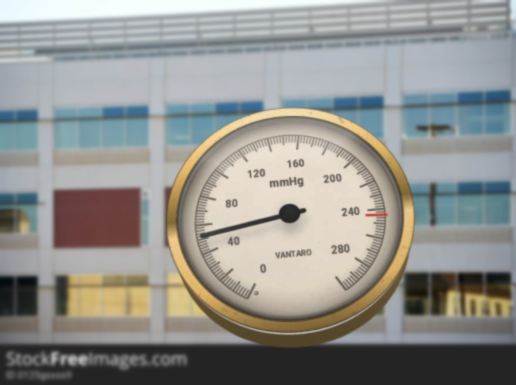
50 mmHg
